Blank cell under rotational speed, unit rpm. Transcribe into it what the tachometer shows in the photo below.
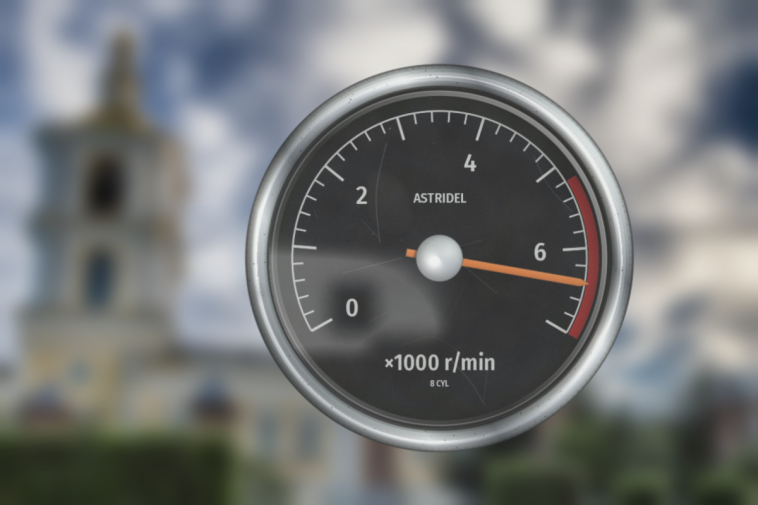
6400 rpm
